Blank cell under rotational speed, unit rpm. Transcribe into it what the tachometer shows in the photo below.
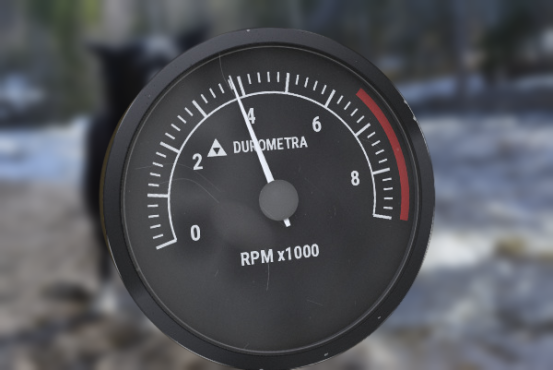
3800 rpm
